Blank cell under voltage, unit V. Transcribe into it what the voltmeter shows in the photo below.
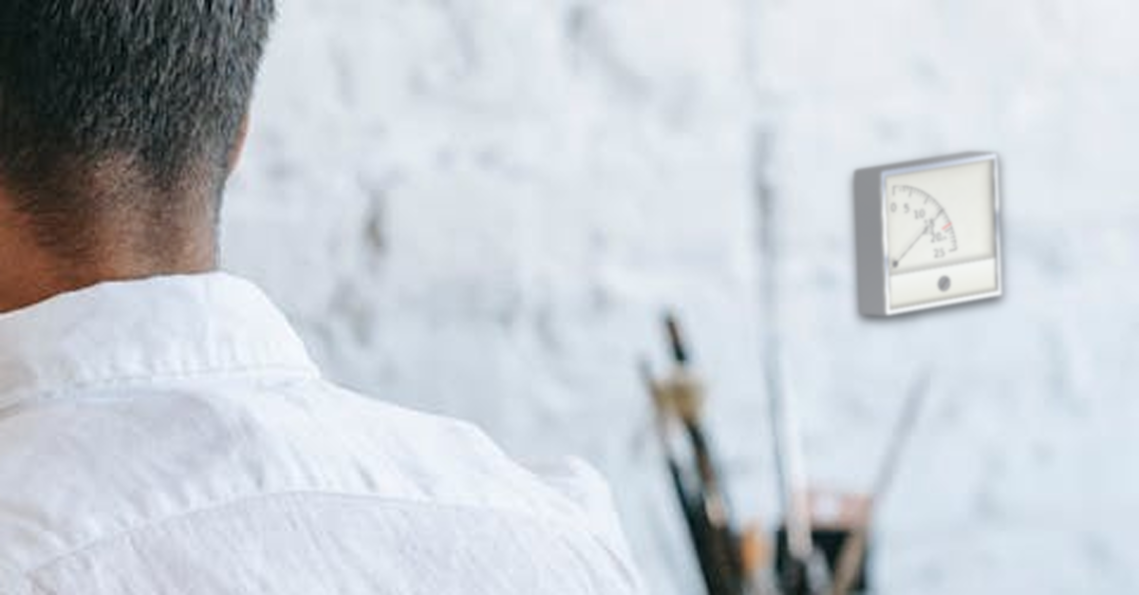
15 V
